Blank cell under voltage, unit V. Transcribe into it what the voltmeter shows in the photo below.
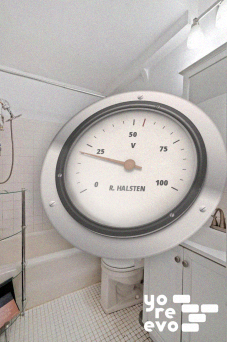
20 V
